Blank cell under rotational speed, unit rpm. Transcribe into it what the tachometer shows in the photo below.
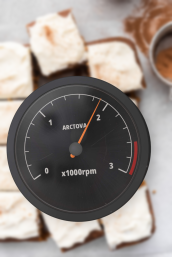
1900 rpm
